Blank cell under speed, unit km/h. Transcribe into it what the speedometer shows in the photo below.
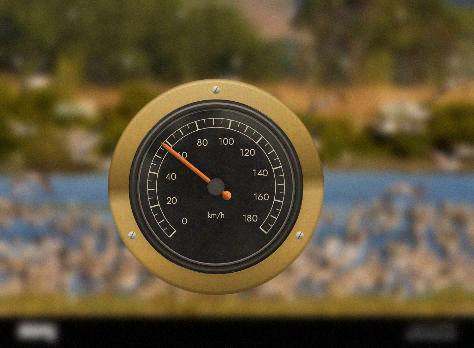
57.5 km/h
